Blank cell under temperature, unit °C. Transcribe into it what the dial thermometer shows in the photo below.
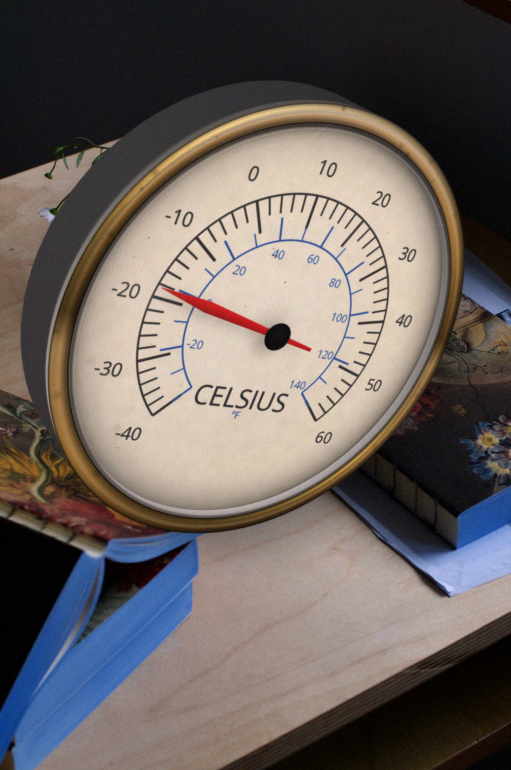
-18 °C
